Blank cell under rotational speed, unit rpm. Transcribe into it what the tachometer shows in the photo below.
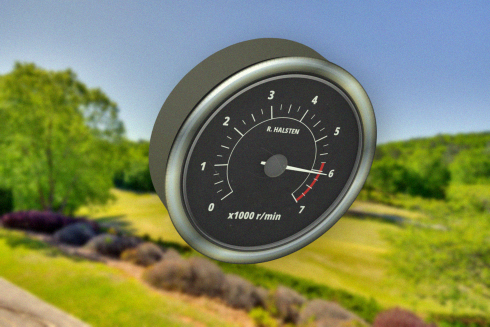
6000 rpm
